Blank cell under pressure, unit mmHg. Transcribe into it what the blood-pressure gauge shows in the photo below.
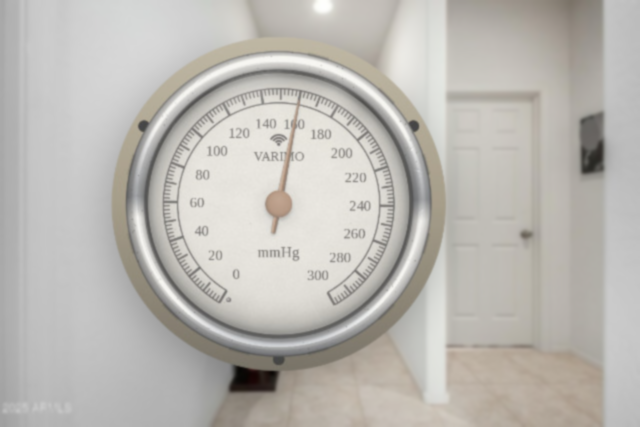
160 mmHg
